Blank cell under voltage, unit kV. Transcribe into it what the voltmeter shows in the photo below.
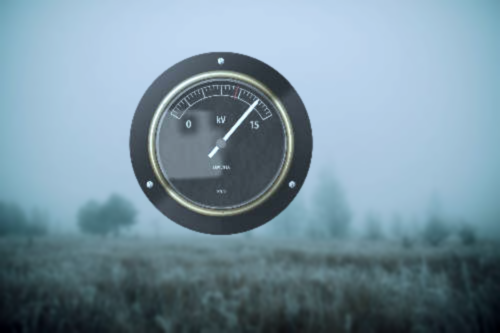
12.5 kV
